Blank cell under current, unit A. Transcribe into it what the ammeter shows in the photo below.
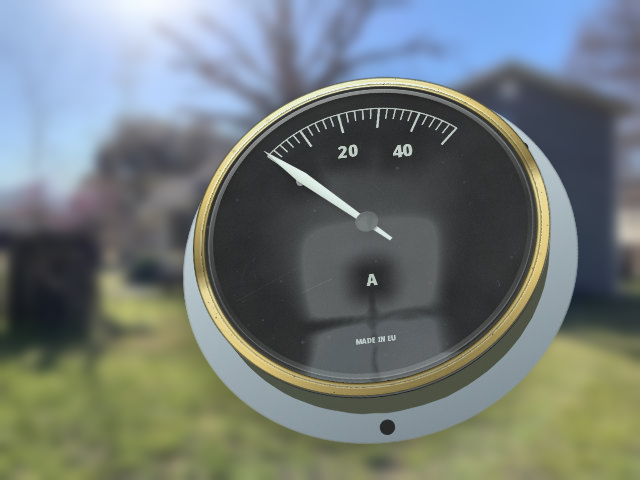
0 A
